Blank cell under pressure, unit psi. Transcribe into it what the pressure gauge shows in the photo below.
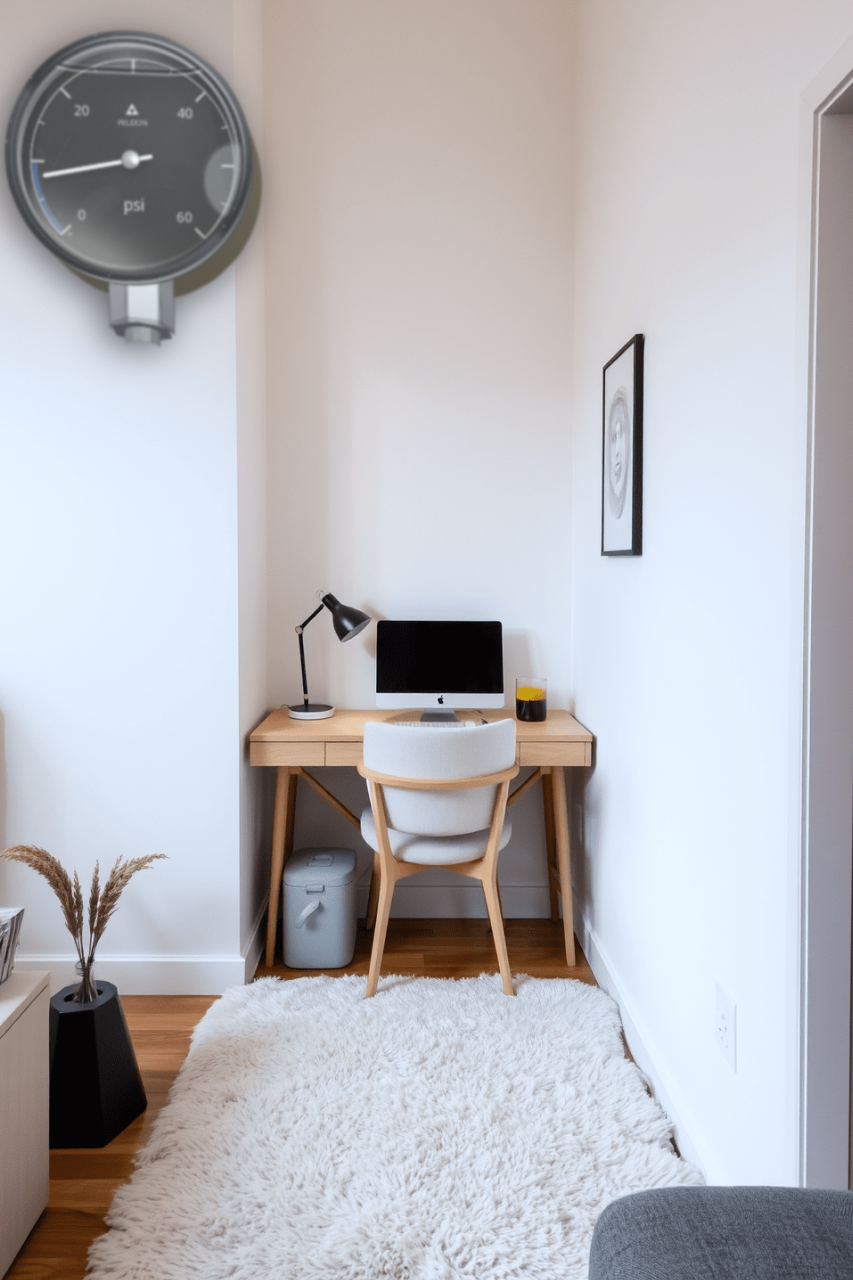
7.5 psi
